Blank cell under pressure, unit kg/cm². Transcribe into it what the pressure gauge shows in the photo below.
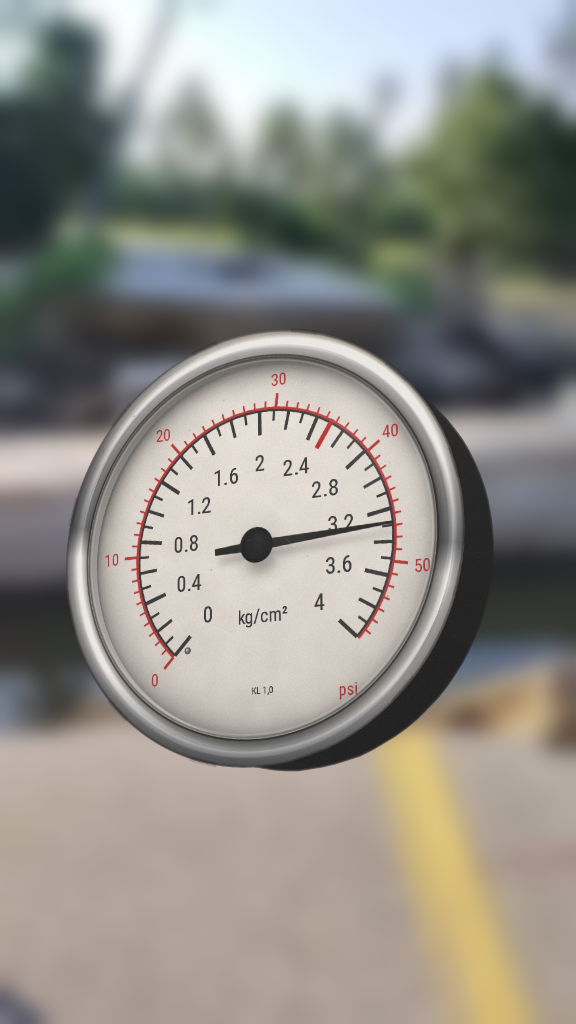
3.3 kg/cm²
